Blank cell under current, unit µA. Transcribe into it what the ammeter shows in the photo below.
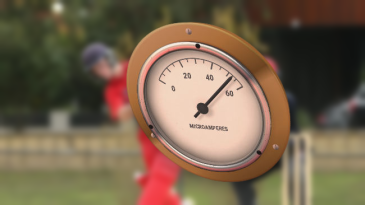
52.5 µA
